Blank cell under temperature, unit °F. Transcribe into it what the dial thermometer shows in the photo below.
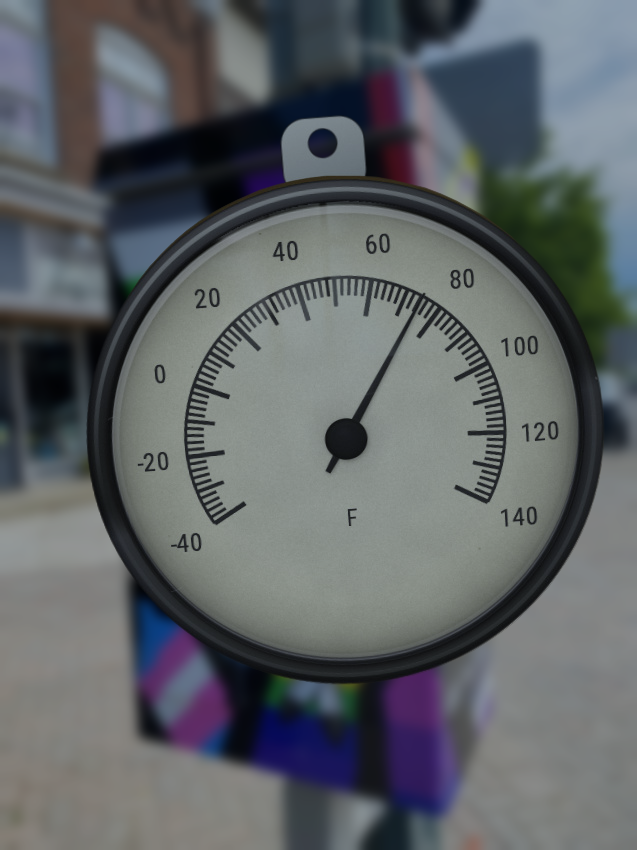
74 °F
